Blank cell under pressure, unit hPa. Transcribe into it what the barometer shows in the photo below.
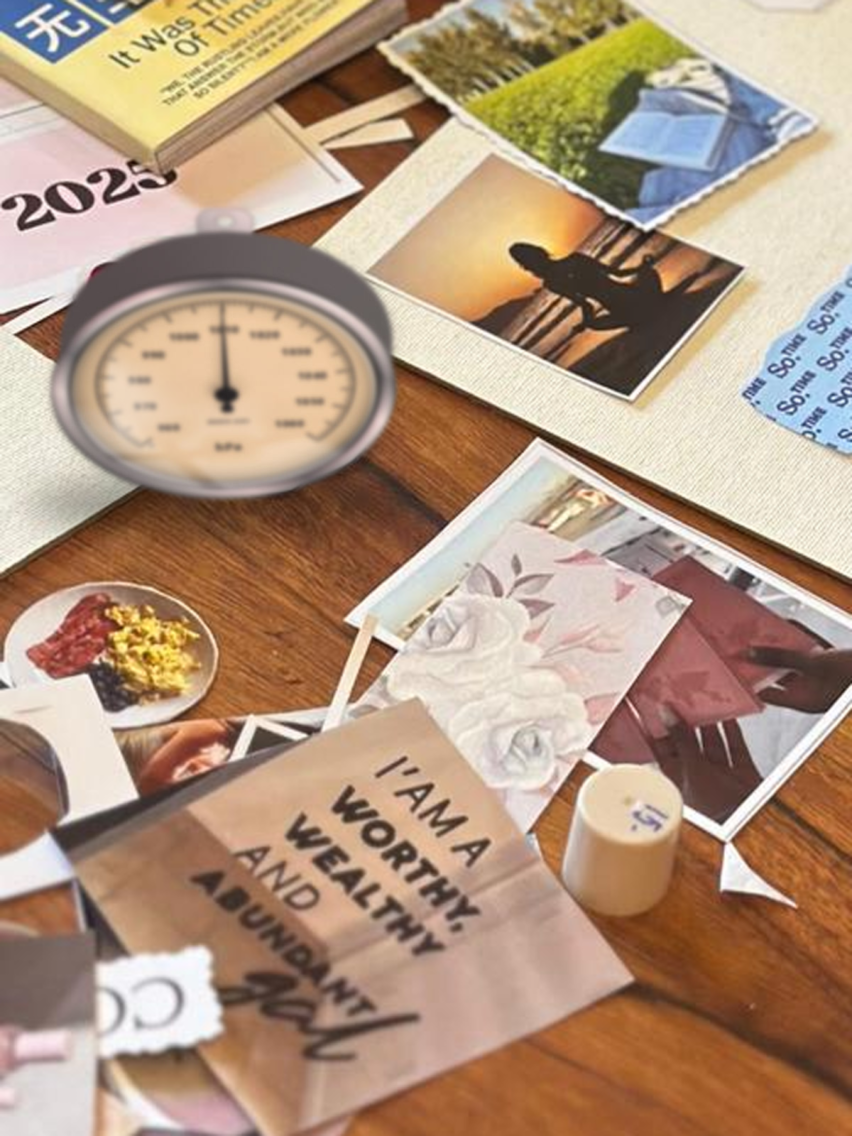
1010 hPa
